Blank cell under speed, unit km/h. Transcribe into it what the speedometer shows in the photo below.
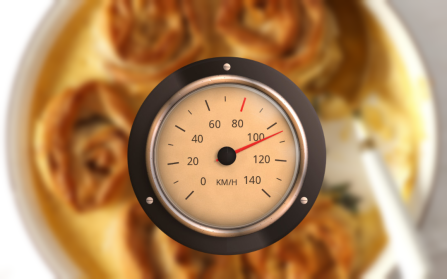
105 km/h
